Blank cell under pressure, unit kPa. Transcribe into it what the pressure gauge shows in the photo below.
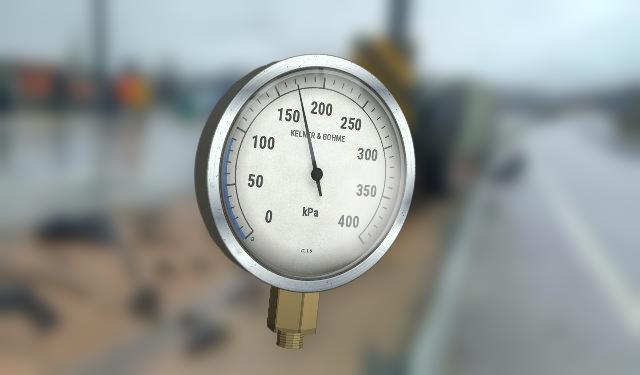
170 kPa
